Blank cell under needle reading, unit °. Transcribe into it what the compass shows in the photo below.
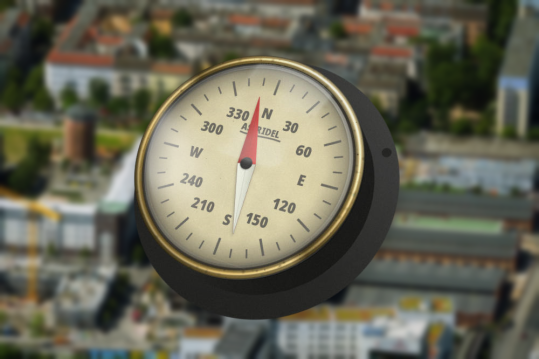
350 °
